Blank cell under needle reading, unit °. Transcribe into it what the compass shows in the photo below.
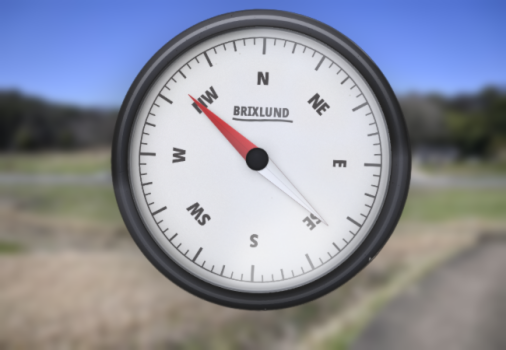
310 °
